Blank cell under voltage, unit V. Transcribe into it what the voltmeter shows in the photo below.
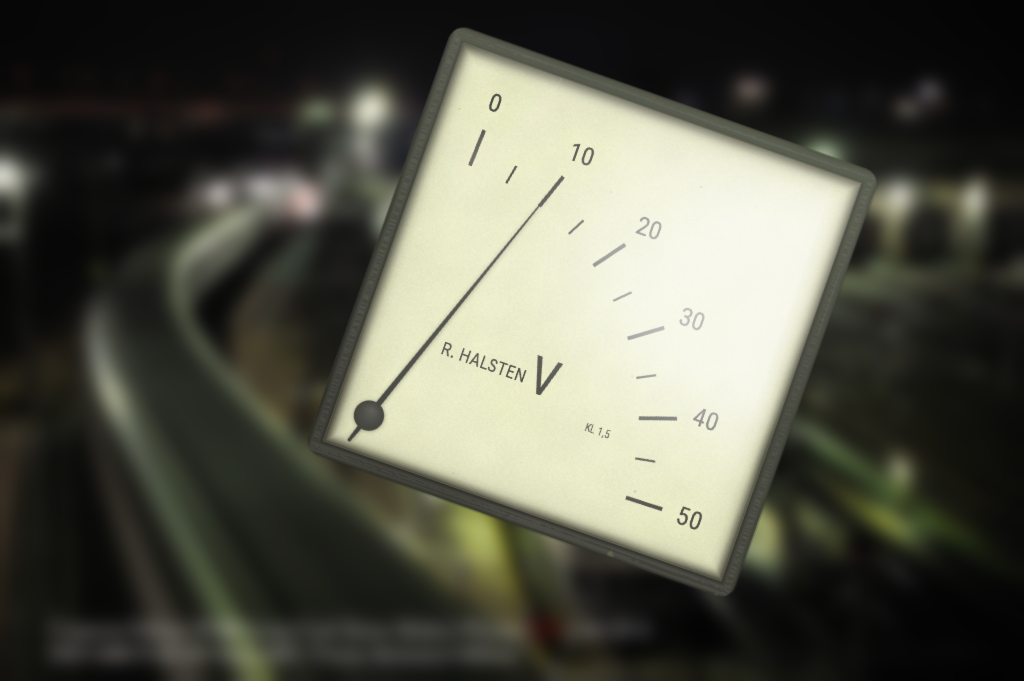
10 V
